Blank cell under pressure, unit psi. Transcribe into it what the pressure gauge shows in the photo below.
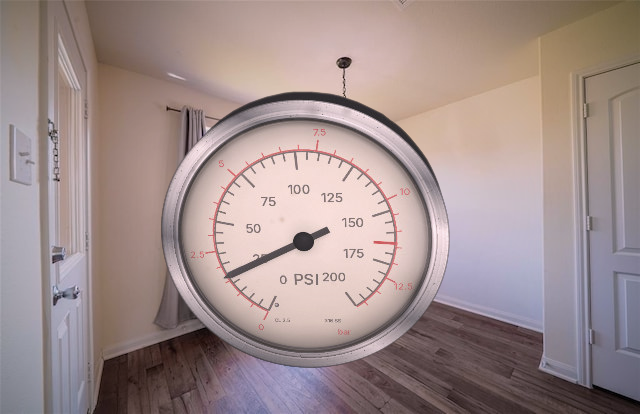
25 psi
